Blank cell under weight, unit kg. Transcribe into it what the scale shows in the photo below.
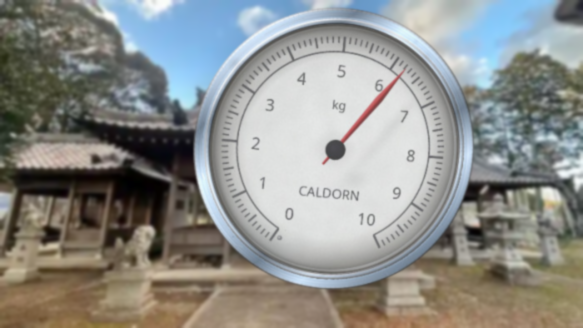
6.2 kg
